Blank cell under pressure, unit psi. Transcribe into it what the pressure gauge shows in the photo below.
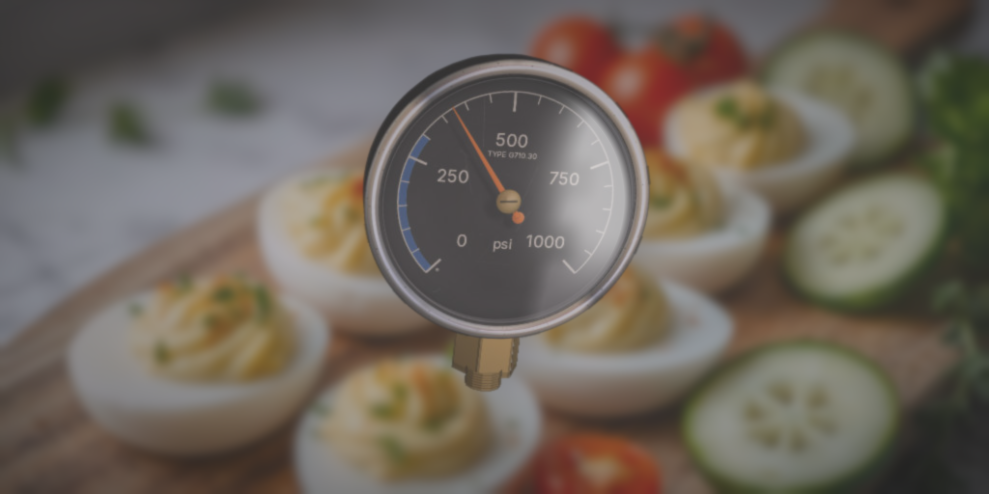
375 psi
